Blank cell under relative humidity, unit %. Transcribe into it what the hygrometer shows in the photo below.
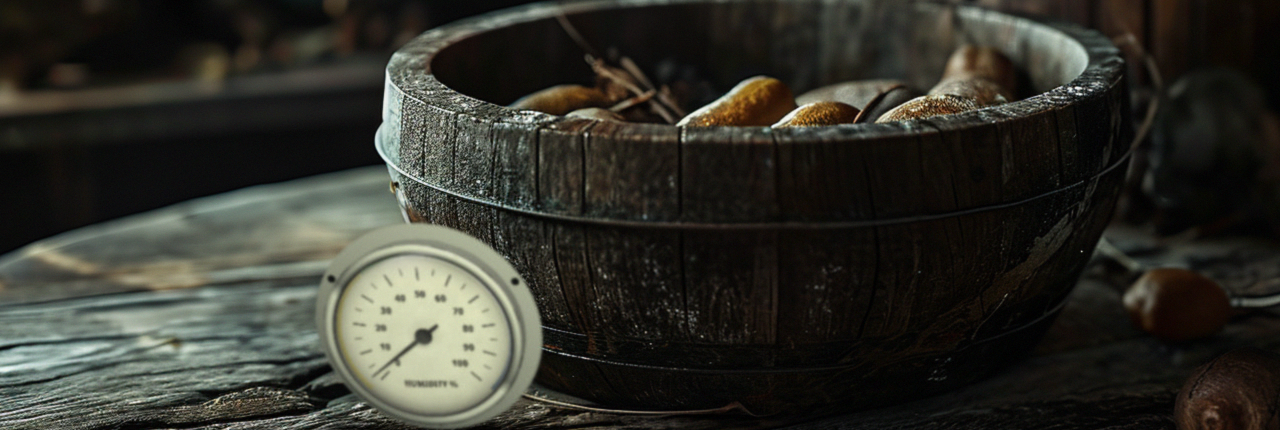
2.5 %
